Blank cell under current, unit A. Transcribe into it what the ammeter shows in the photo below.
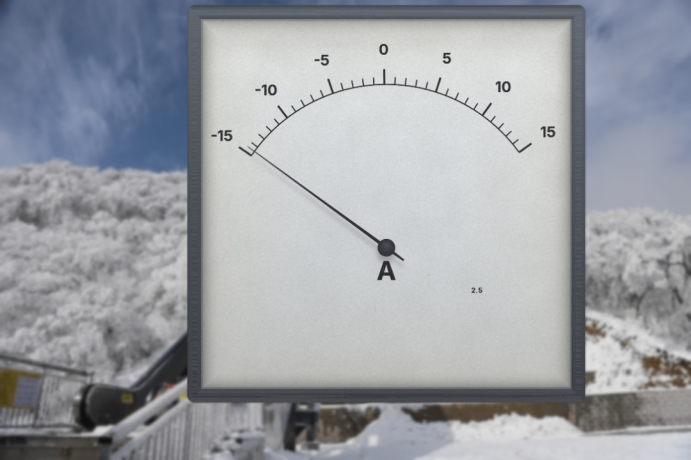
-14.5 A
